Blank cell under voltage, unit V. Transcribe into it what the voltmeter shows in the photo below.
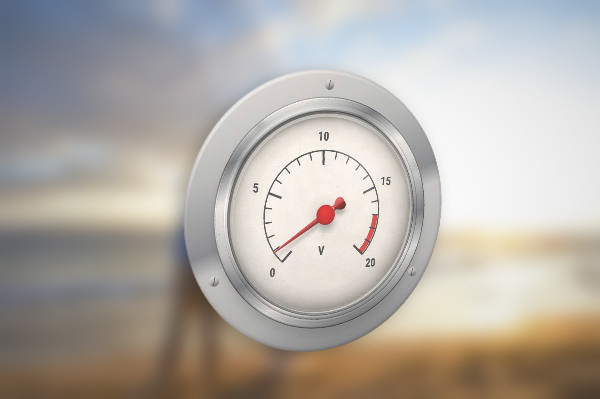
1 V
